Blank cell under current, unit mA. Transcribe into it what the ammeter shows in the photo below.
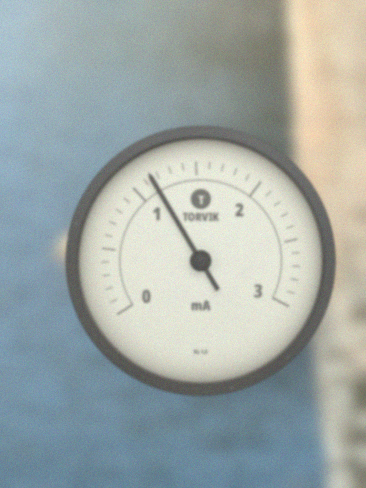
1.15 mA
